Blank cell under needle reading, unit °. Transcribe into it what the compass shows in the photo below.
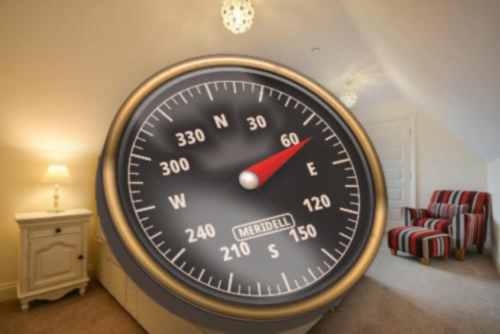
70 °
